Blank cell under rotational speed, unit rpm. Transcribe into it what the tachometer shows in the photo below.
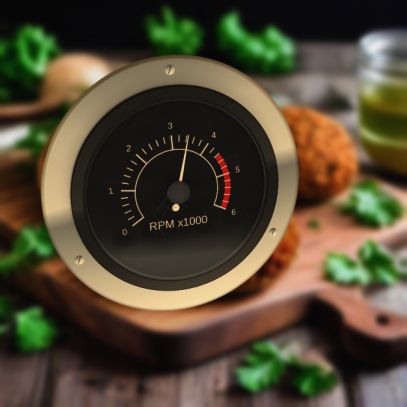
3400 rpm
